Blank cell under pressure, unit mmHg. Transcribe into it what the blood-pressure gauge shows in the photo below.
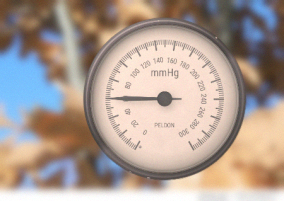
60 mmHg
